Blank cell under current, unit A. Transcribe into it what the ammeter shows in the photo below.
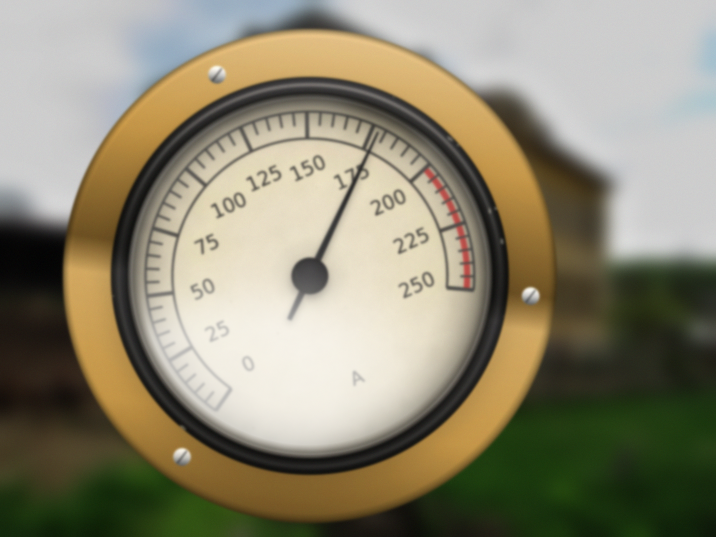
177.5 A
